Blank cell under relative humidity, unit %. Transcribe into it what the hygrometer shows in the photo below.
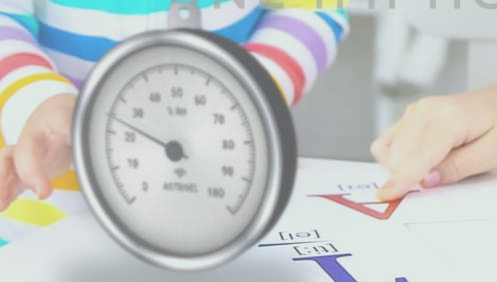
25 %
